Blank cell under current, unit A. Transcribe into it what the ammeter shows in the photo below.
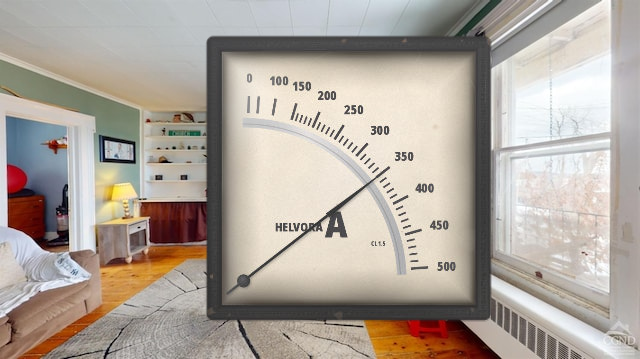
350 A
